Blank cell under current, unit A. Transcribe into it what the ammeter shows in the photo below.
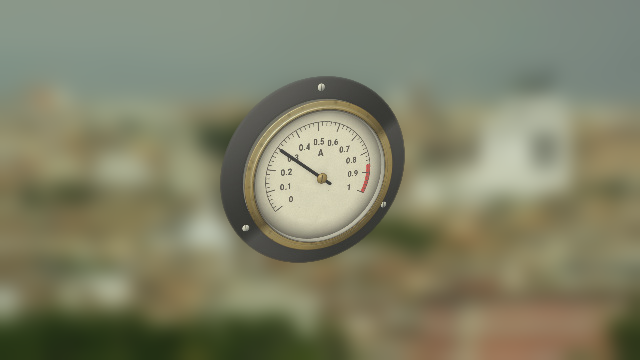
0.3 A
